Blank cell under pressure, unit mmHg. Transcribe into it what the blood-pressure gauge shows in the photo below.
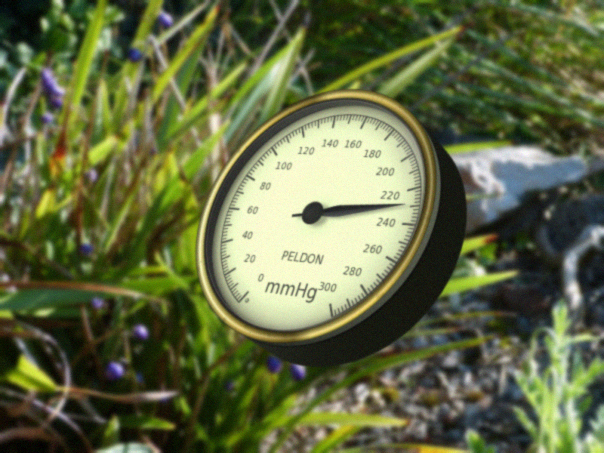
230 mmHg
